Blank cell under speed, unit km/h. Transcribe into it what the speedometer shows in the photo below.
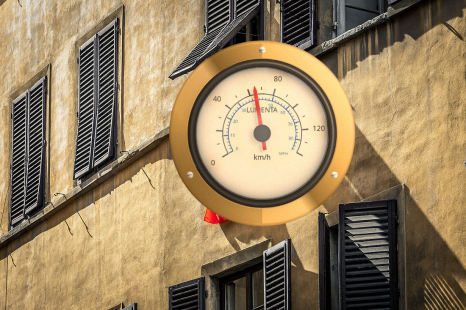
65 km/h
